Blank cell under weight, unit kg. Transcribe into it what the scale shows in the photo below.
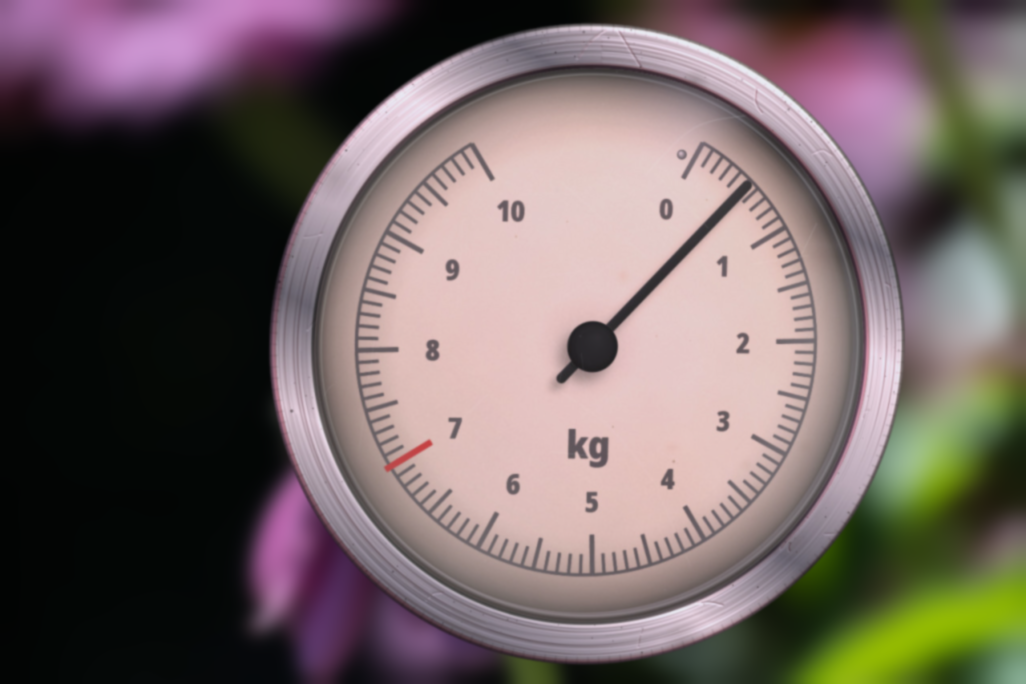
0.5 kg
